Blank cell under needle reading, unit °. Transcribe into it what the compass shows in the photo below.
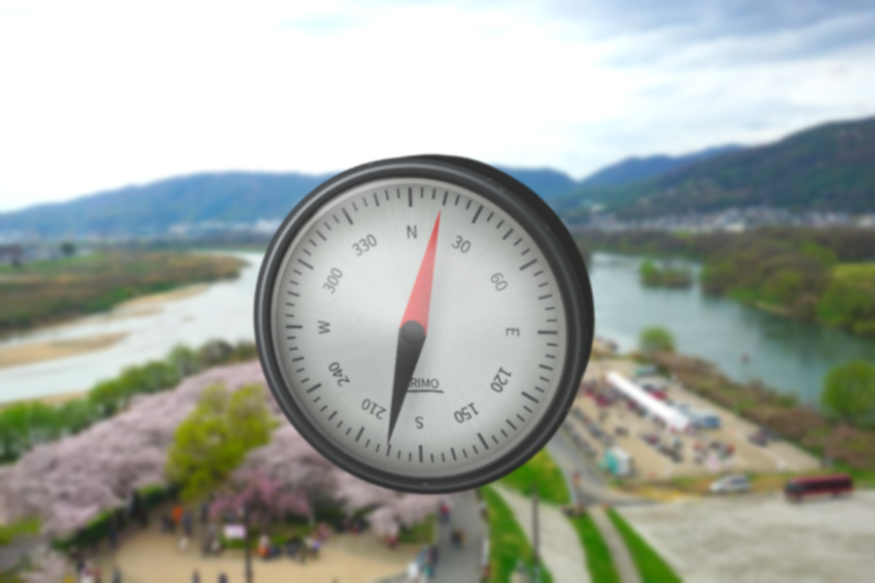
15 °
